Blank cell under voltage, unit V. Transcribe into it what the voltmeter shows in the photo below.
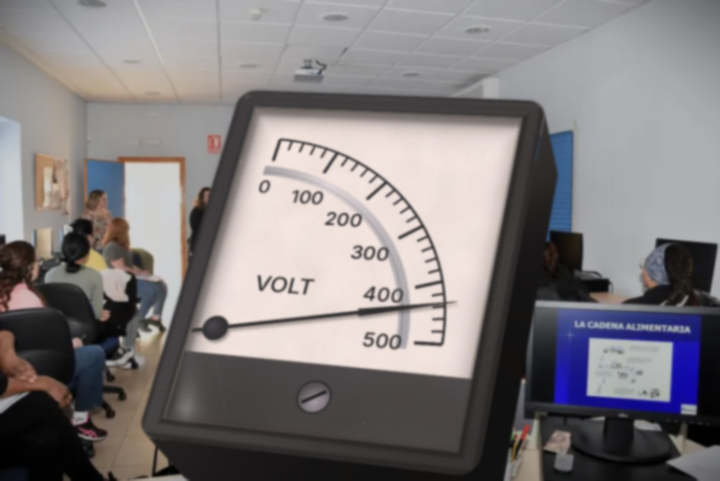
440 V
